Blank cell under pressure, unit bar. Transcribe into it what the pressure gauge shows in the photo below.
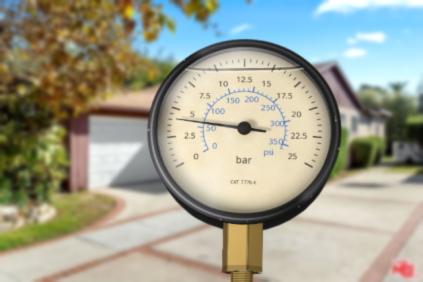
4 bar
